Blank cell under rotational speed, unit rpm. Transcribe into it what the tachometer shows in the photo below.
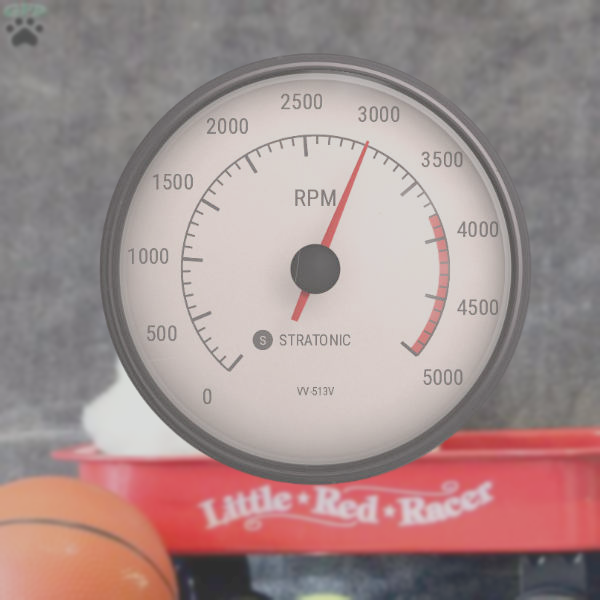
3000 rpm
